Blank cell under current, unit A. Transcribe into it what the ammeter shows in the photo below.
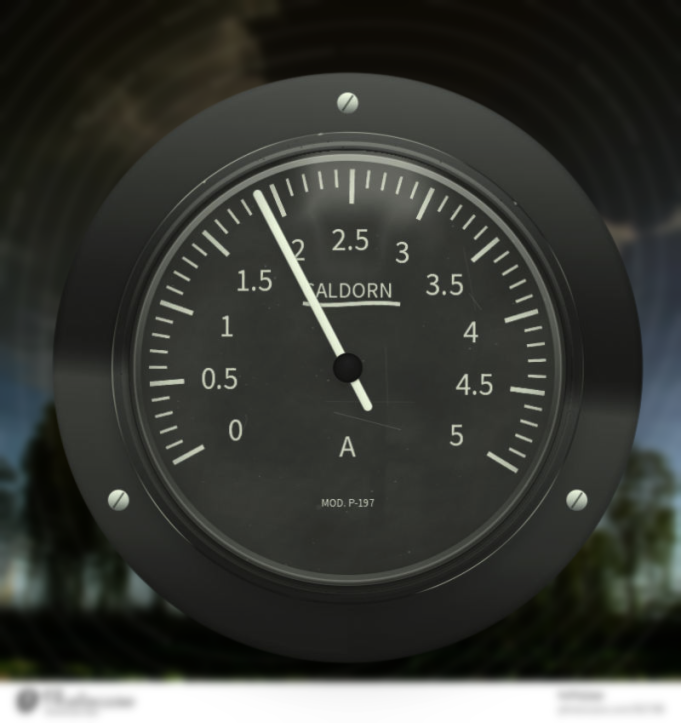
1.9 A
